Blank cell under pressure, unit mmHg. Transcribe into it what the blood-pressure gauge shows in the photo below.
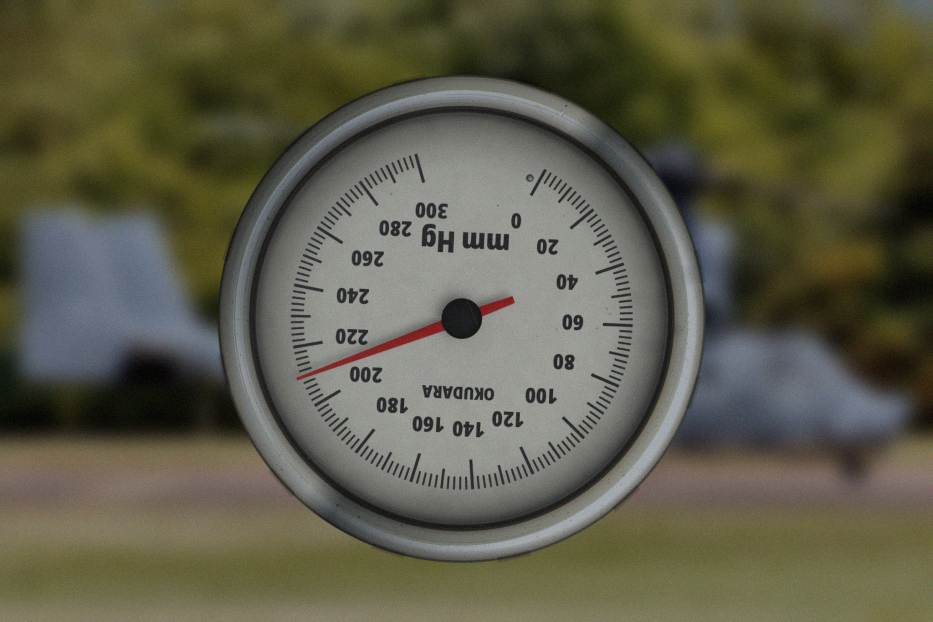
210 mmHg
